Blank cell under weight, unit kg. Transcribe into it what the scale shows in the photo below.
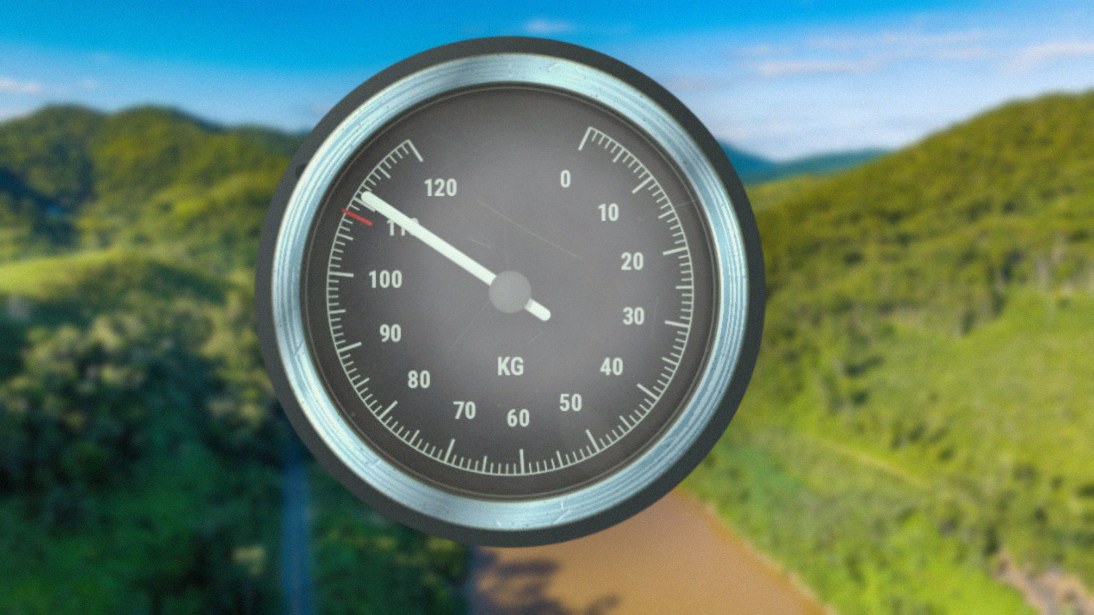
111 kg
